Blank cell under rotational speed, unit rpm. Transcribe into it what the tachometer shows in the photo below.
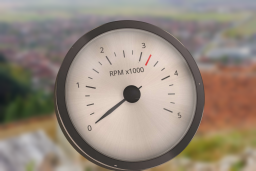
0 rpm
